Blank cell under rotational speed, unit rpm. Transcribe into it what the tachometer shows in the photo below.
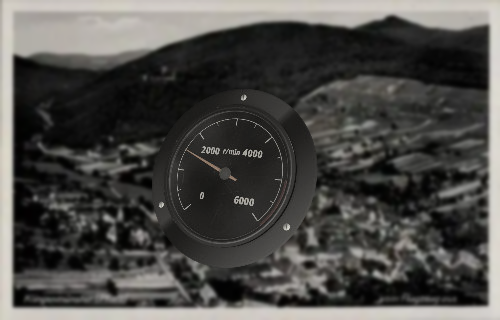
1500 rpm
